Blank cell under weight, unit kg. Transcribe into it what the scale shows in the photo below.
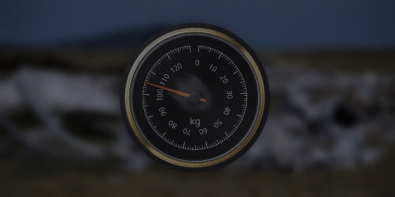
105 kg
